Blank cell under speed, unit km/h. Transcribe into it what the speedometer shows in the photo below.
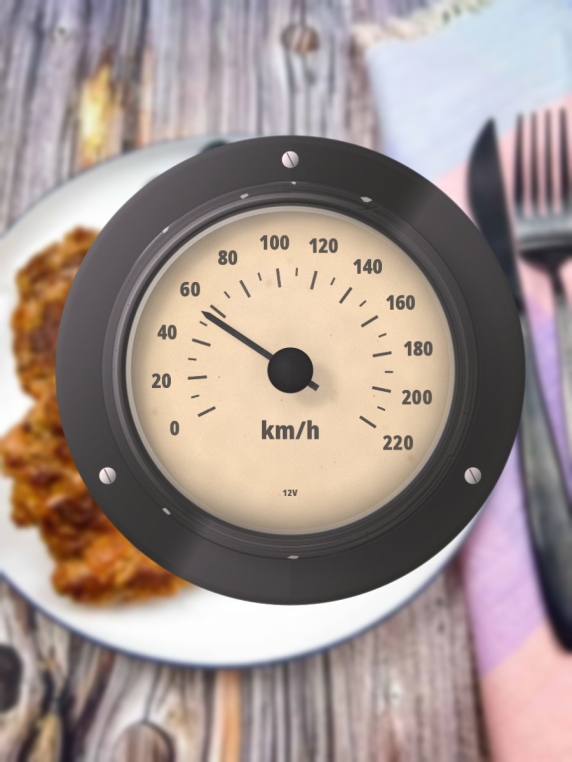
55 km/h
